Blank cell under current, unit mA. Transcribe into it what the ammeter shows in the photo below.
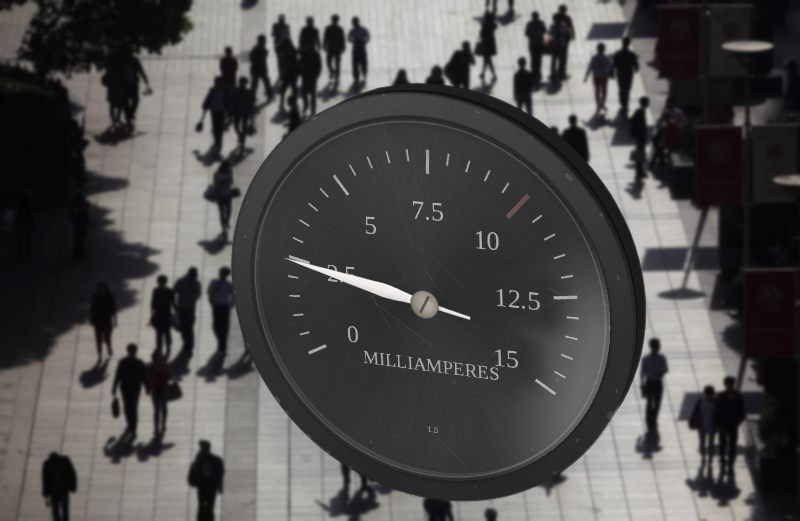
2.5 mA
